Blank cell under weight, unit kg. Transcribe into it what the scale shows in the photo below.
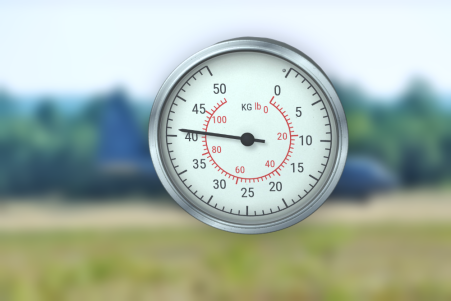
41 kg
